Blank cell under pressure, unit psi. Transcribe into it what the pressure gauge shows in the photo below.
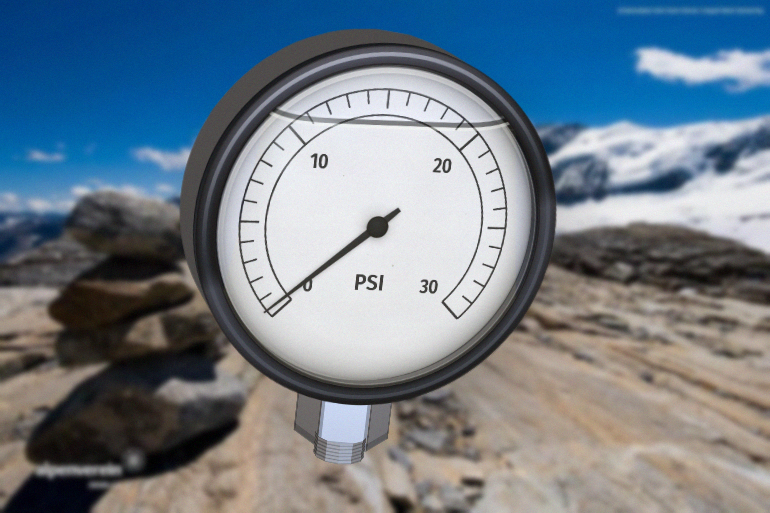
0.5 psi
